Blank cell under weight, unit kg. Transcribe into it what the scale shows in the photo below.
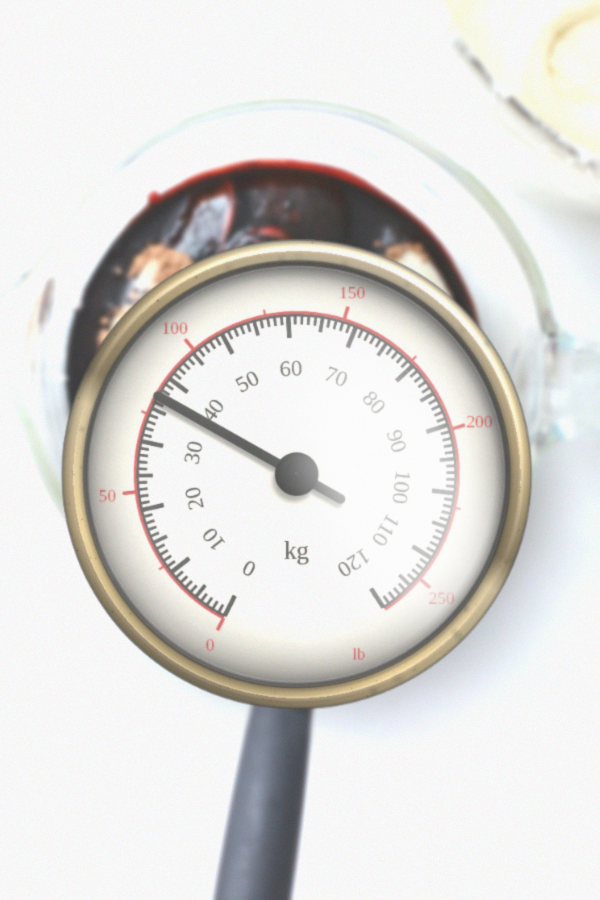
37 kg
